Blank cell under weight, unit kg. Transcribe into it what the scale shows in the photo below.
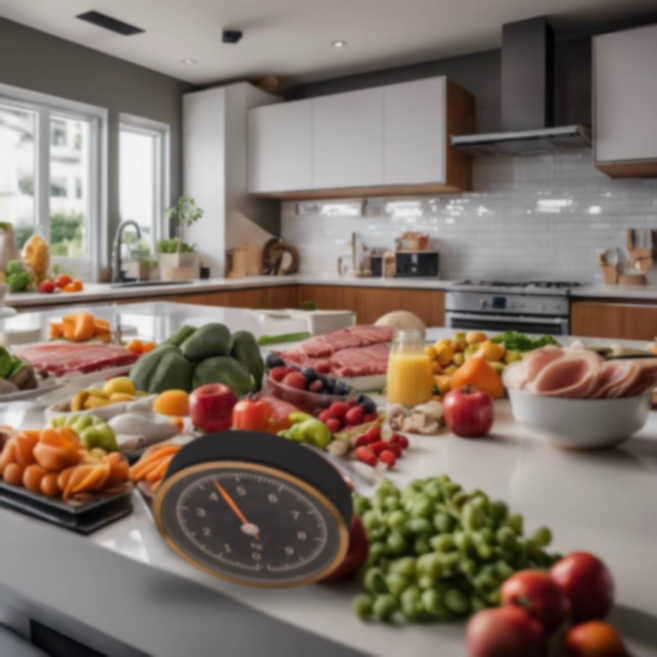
4.5 kg
